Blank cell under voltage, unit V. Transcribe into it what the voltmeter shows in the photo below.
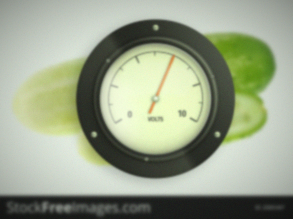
6 V
